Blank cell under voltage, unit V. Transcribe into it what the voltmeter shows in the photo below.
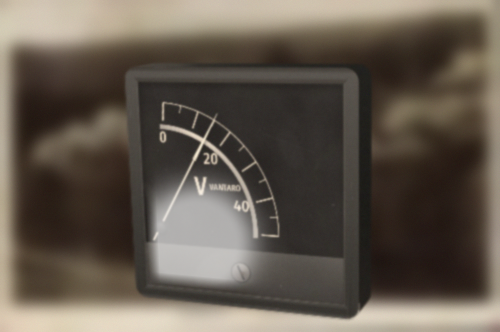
15 V
